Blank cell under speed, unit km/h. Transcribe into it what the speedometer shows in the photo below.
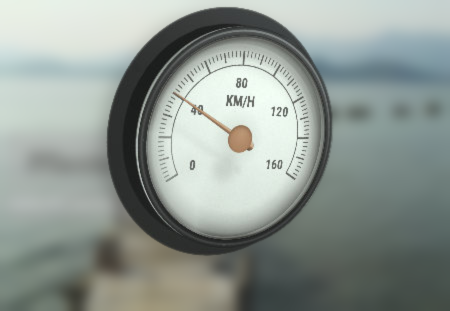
40 km/h
